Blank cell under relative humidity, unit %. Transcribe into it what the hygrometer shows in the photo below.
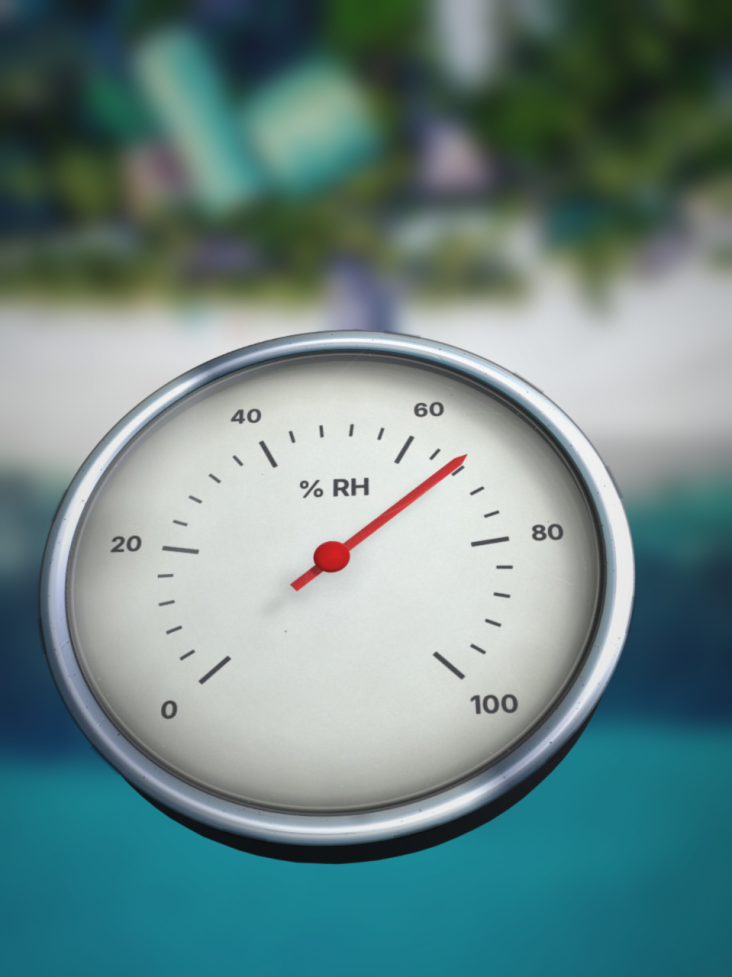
68 %
